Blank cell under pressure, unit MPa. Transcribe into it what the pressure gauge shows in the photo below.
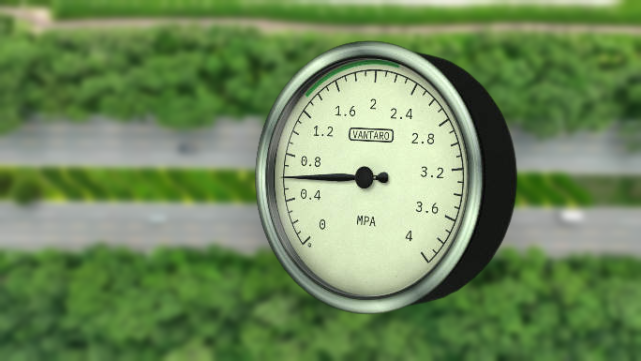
0.6 MPa
